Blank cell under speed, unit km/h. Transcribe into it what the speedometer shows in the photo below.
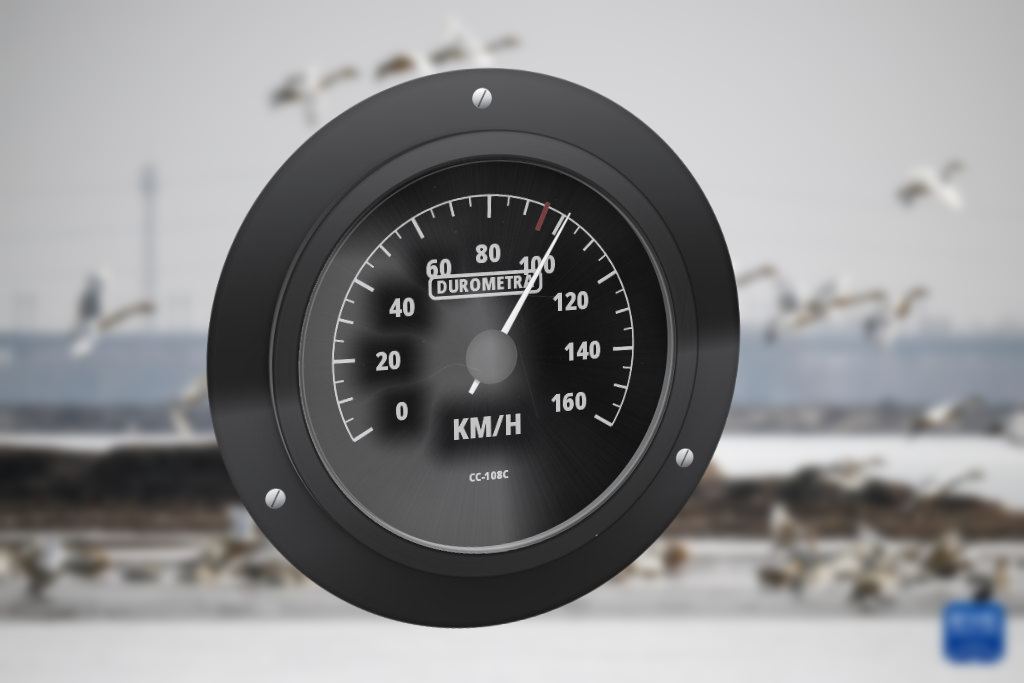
100 km/h
